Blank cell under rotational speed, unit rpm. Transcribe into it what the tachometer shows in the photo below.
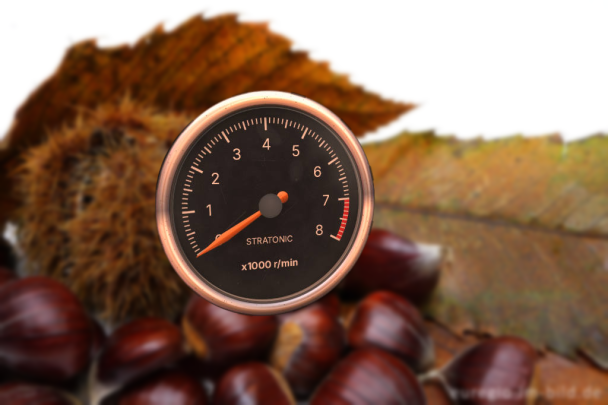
0 rpm
